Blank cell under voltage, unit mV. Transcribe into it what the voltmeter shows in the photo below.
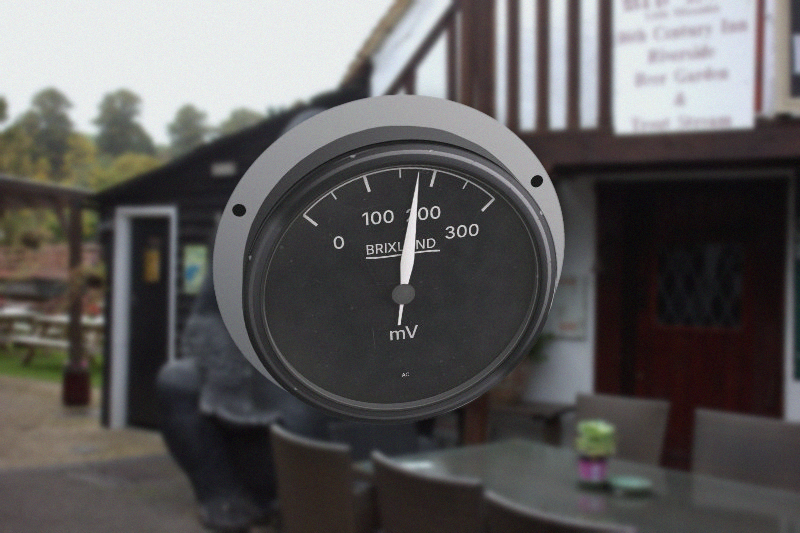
175 mV
